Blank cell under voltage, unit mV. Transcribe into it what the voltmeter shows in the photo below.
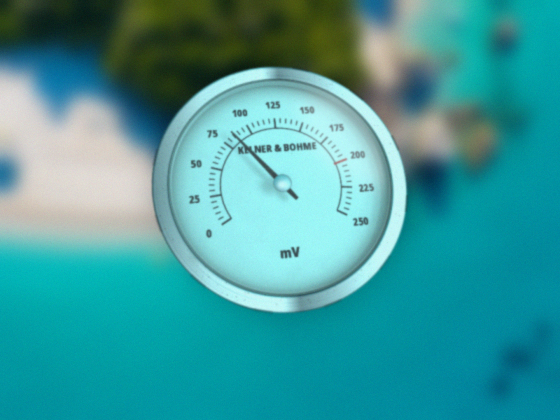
85 mV
